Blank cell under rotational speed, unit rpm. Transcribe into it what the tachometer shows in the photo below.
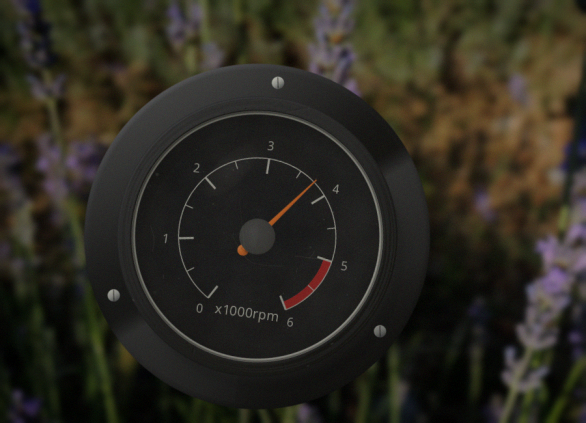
3750 rpm
